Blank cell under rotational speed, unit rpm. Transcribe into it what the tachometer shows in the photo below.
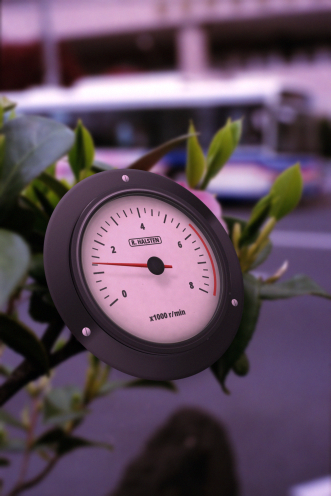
1250 rpm
